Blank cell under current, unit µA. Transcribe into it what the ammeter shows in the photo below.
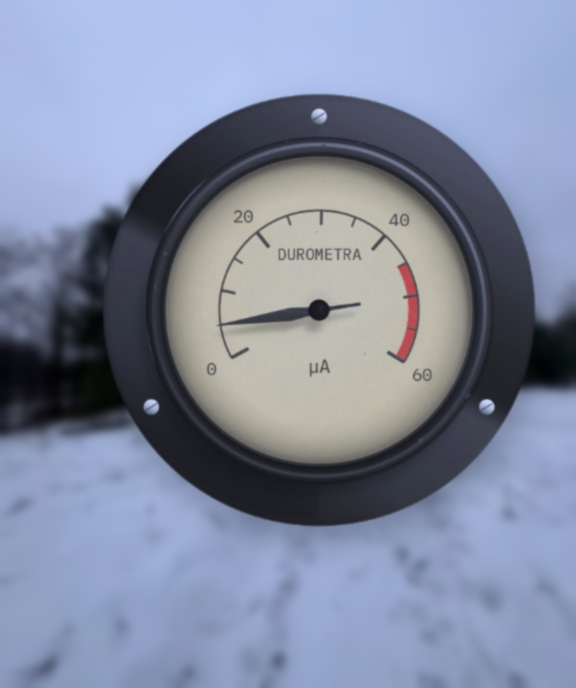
5 µA
